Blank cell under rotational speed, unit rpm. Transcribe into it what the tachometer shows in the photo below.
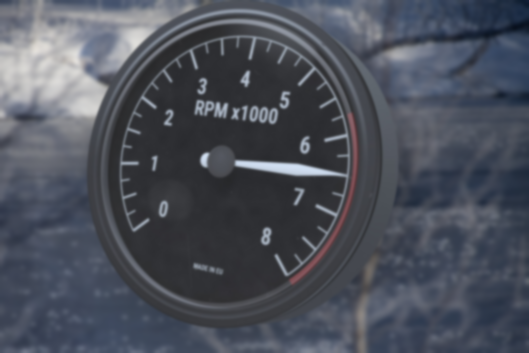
6500 rpm
